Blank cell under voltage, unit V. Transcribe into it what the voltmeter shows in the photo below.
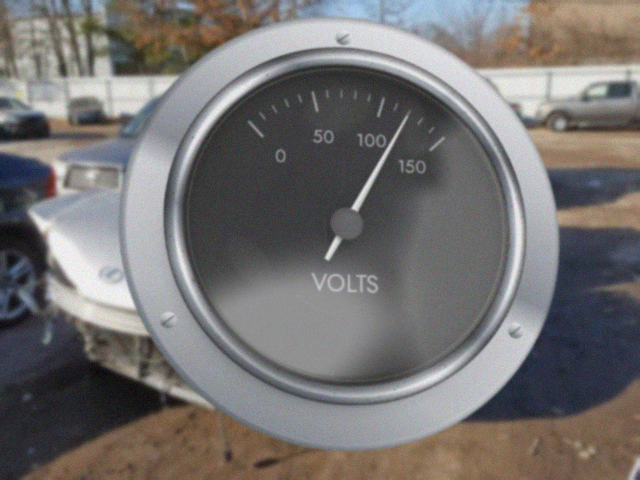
120 V
